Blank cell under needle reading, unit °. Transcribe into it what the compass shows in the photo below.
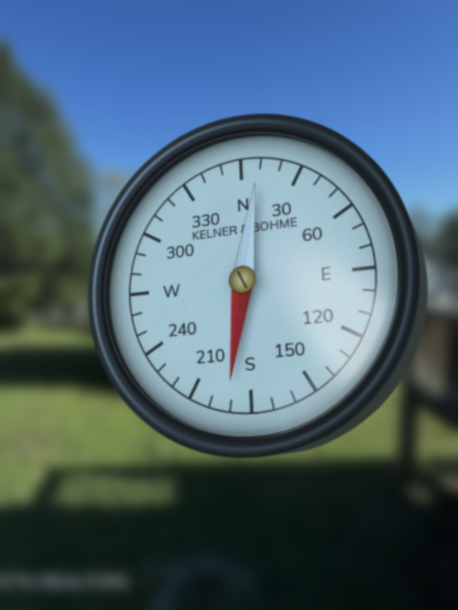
190 °
